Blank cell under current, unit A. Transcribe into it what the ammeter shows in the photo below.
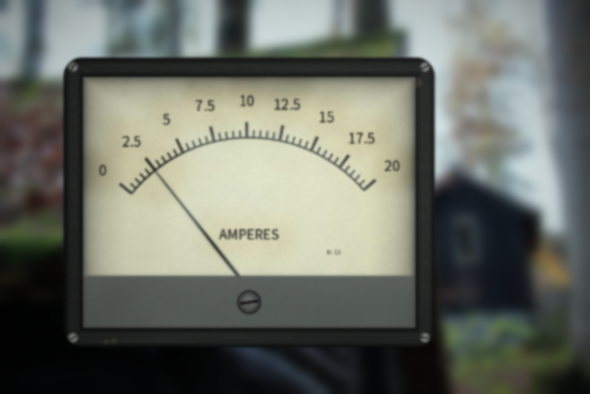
2.5 A
